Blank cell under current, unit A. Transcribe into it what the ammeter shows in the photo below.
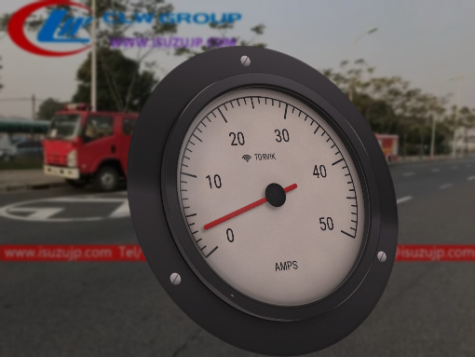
3 A
